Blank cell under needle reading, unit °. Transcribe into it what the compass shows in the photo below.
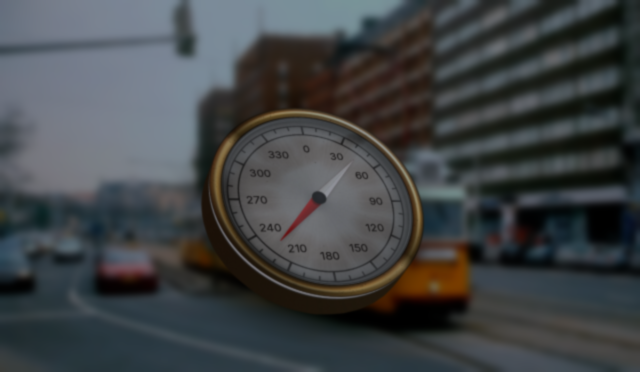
225 °
